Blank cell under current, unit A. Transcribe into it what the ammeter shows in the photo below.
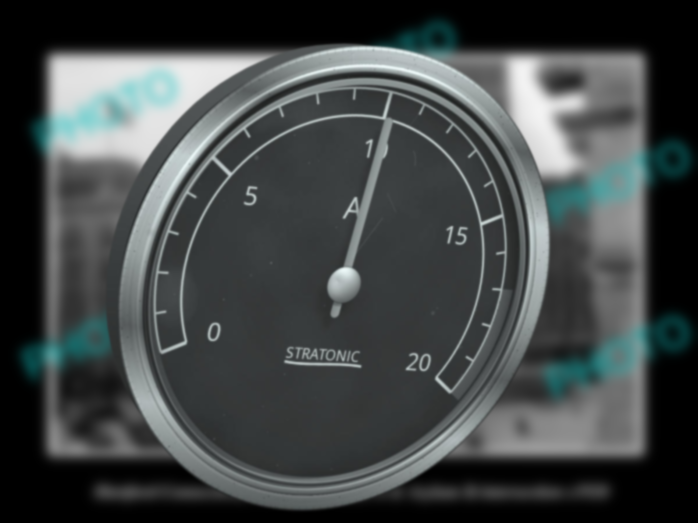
10 A
